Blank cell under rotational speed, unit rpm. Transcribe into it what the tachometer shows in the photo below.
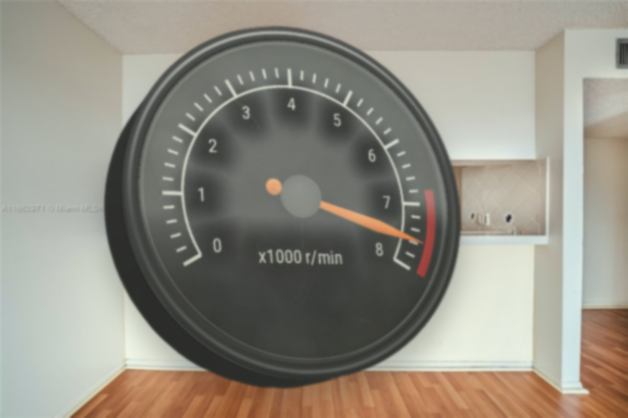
7600 rpm
